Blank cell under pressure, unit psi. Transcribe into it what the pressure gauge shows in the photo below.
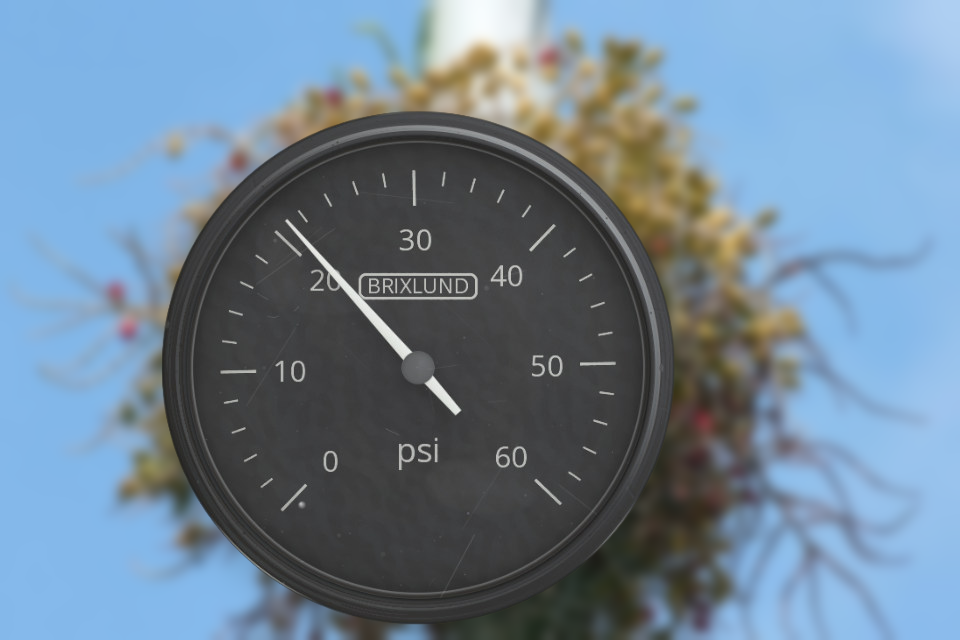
21 psi
